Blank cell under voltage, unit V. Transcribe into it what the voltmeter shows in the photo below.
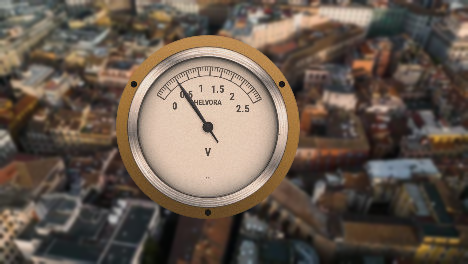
0.5 V
